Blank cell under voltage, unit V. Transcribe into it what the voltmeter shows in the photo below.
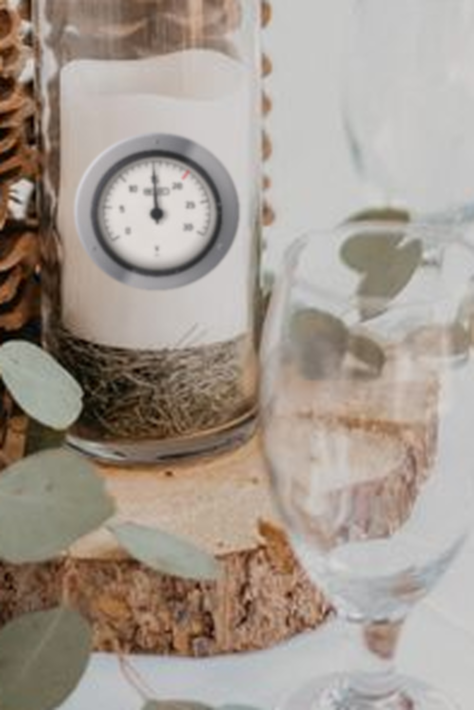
15 V
